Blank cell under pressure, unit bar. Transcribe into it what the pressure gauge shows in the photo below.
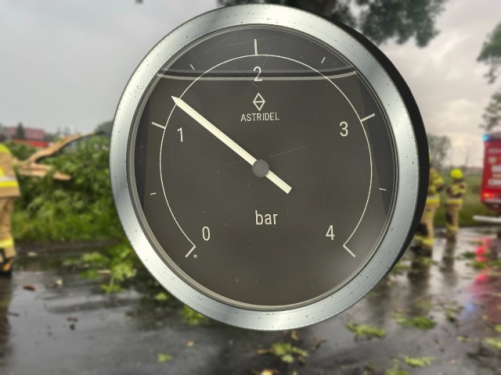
1.25 bar
